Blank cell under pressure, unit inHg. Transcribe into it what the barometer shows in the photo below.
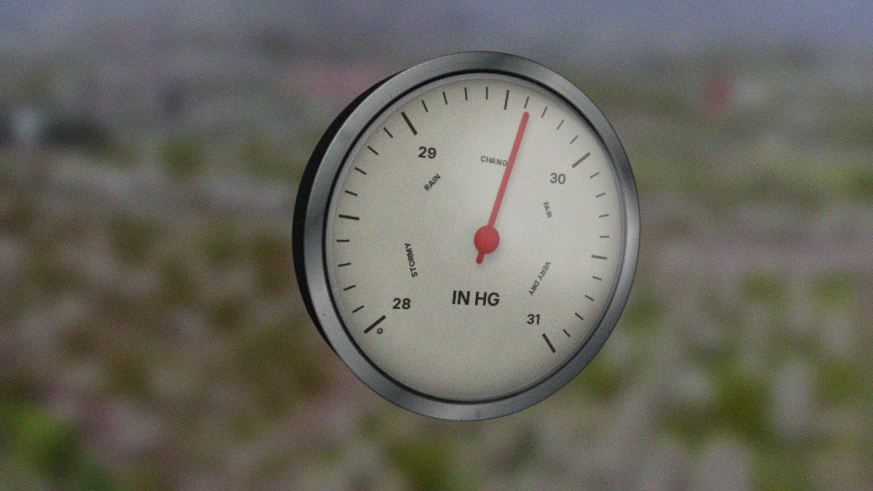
29.6 inHg
